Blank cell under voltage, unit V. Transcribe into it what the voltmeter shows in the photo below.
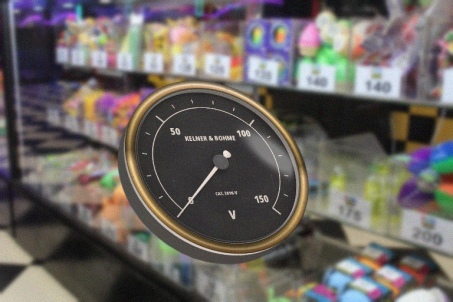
0 V
